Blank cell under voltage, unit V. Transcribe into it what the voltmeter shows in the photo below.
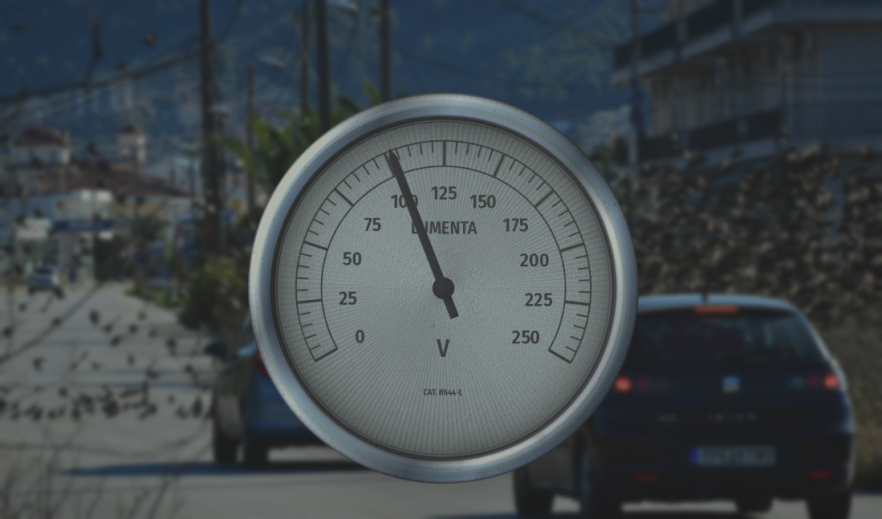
102.5 V
